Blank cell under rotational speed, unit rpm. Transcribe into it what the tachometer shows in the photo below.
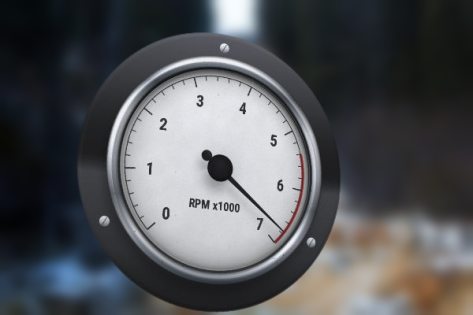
6800 rpm
